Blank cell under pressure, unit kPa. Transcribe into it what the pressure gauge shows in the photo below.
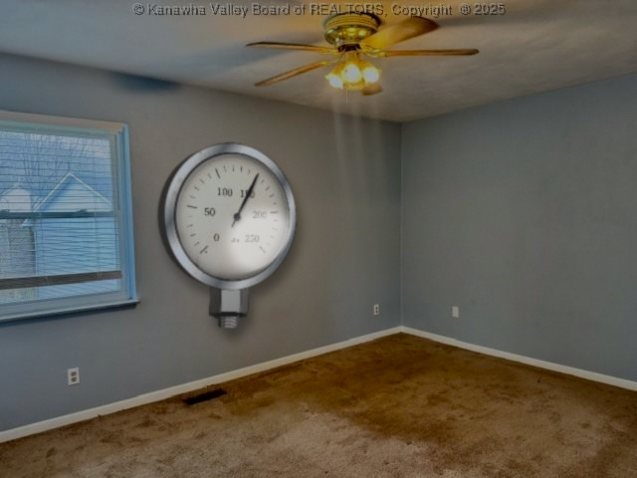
150 kPa
